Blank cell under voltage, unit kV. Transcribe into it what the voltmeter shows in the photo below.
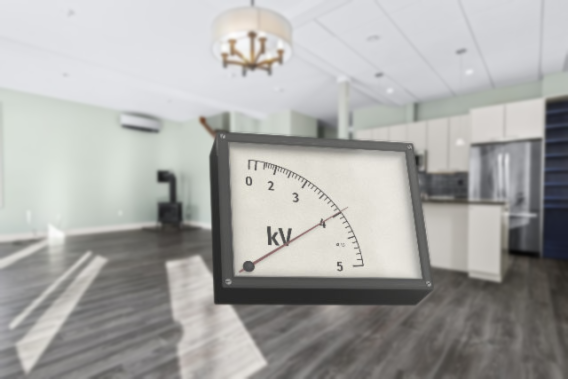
4 kV
